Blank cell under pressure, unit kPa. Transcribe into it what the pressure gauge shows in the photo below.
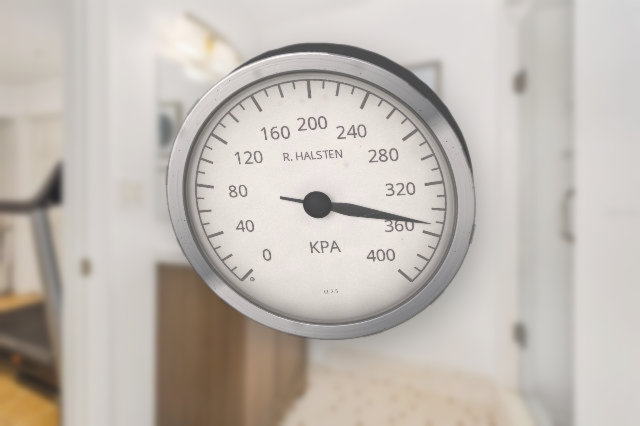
350 kPa
